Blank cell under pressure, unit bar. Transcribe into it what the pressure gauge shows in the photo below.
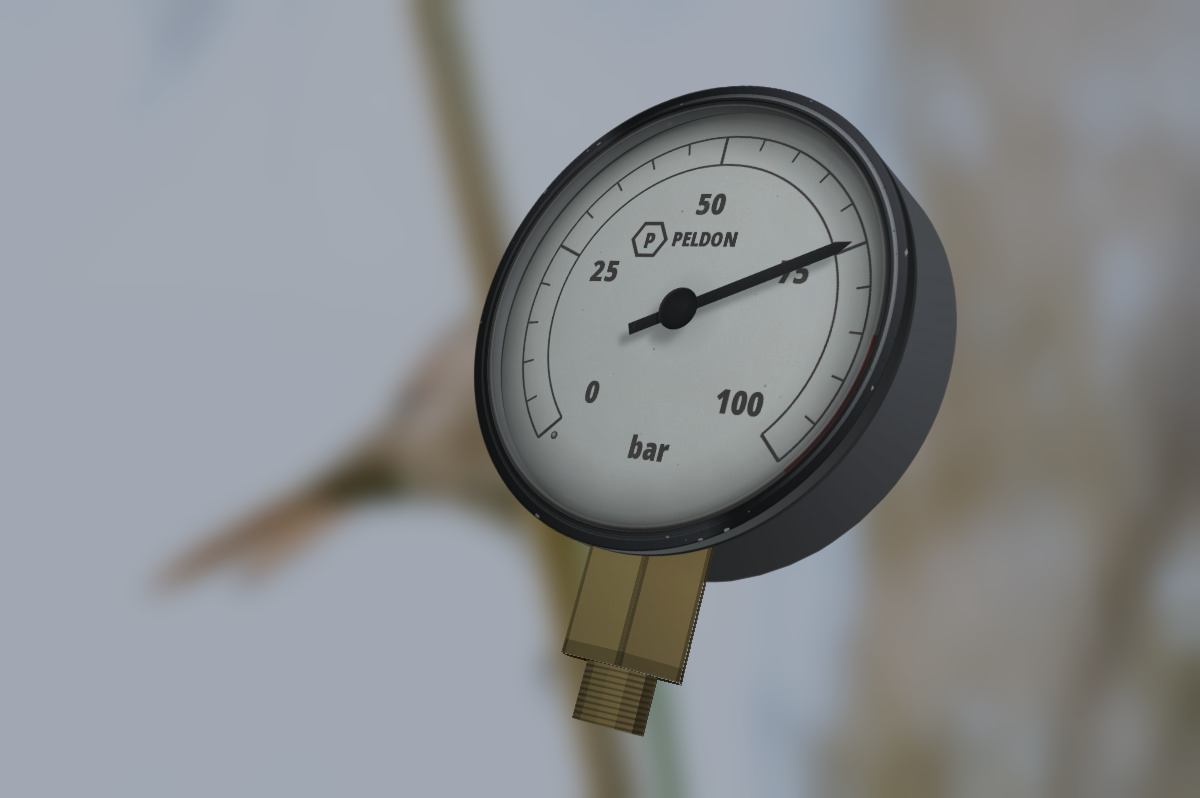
75 bar
